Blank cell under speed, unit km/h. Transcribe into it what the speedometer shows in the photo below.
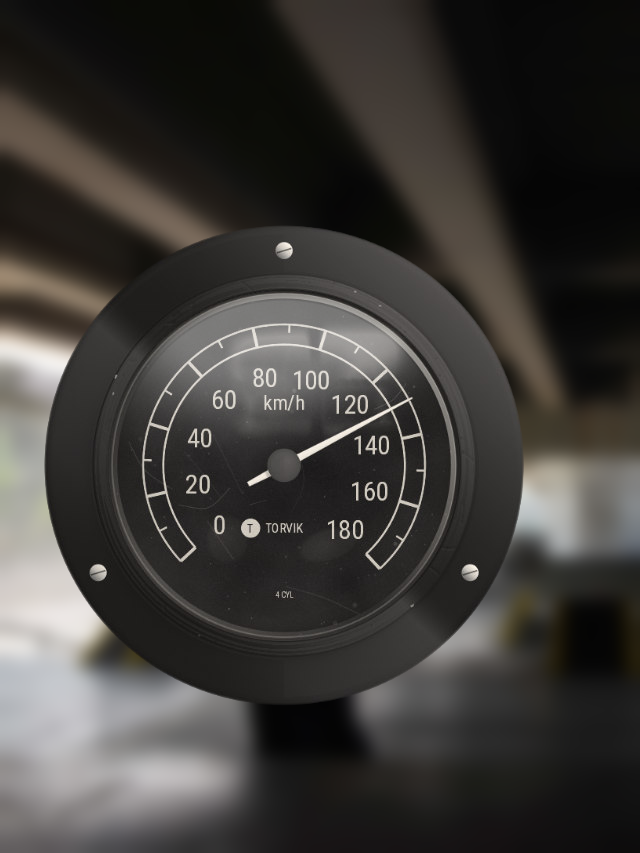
130 km/h
